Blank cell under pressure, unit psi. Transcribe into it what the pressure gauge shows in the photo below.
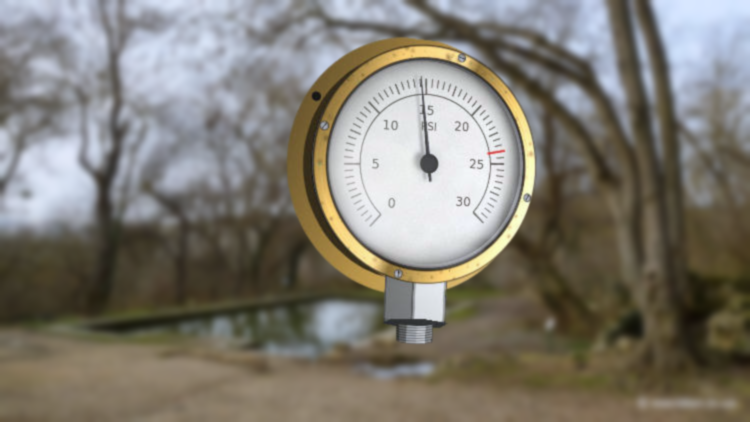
14.5 psi
